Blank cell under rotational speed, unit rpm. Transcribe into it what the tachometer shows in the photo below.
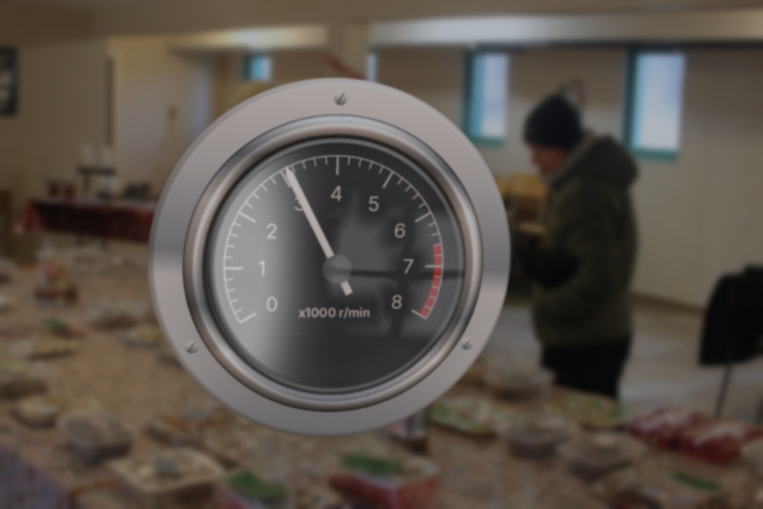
3100 rpm
